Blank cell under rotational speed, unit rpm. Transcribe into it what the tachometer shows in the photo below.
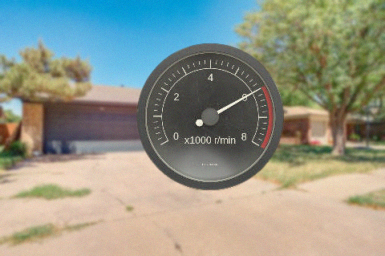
6000 rpm
